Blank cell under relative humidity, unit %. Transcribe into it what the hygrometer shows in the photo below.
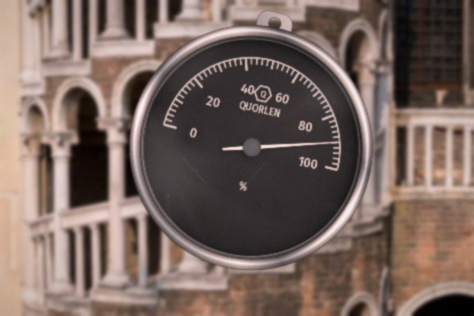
90 %
